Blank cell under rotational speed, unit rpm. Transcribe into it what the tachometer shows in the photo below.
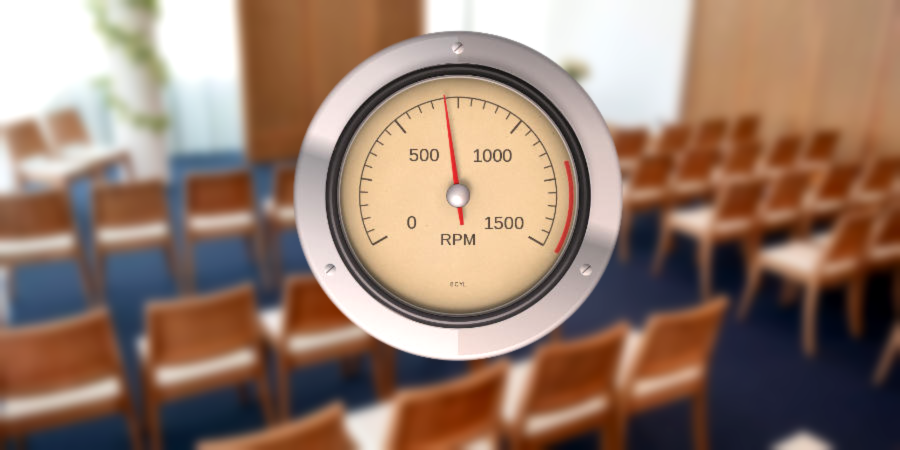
700 rpm
